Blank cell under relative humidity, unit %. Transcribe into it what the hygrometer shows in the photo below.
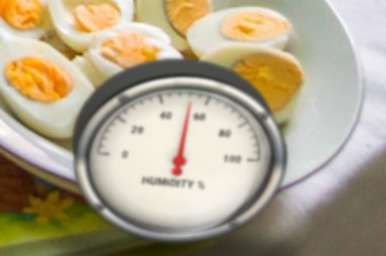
52 %
